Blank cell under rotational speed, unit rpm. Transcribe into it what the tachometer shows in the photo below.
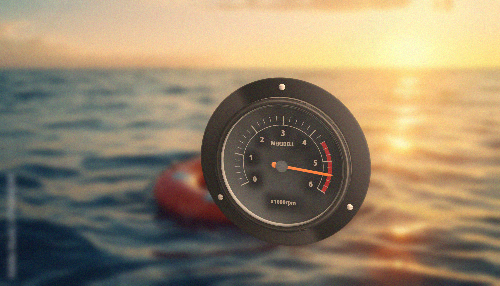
5400 rpm
